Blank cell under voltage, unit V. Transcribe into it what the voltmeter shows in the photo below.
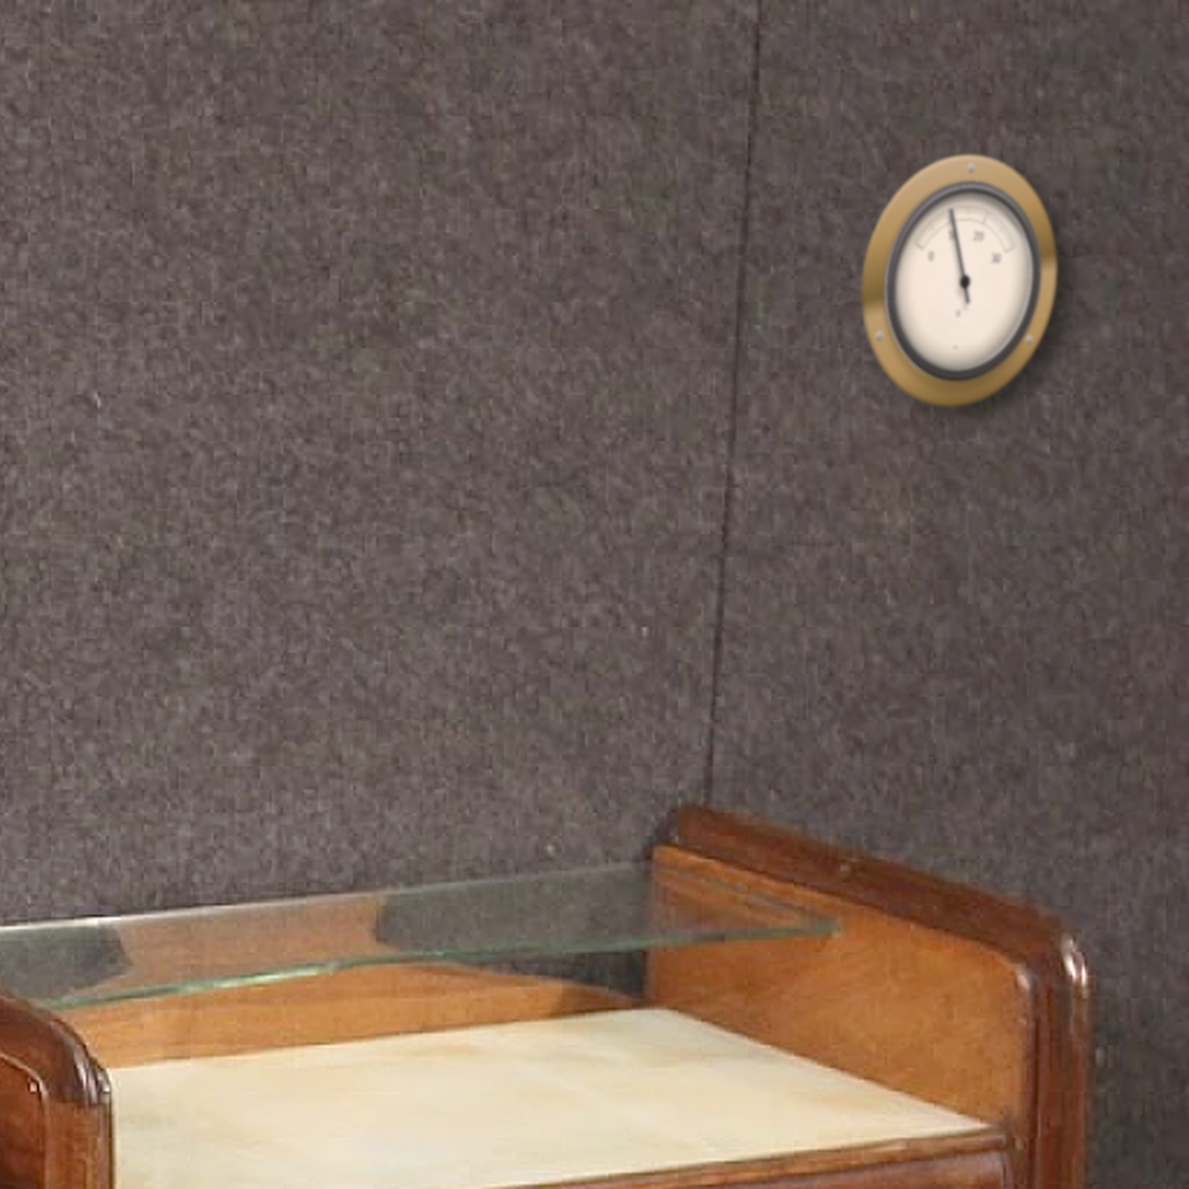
10 V
